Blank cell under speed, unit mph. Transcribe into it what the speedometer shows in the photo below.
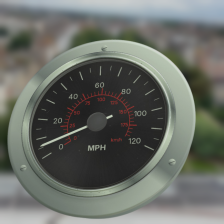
5 mph
